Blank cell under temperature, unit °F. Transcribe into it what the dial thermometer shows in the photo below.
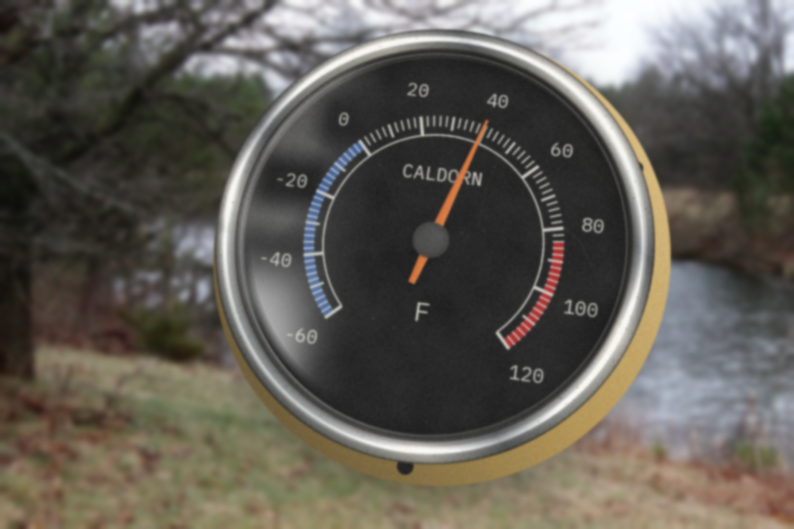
40 °F
